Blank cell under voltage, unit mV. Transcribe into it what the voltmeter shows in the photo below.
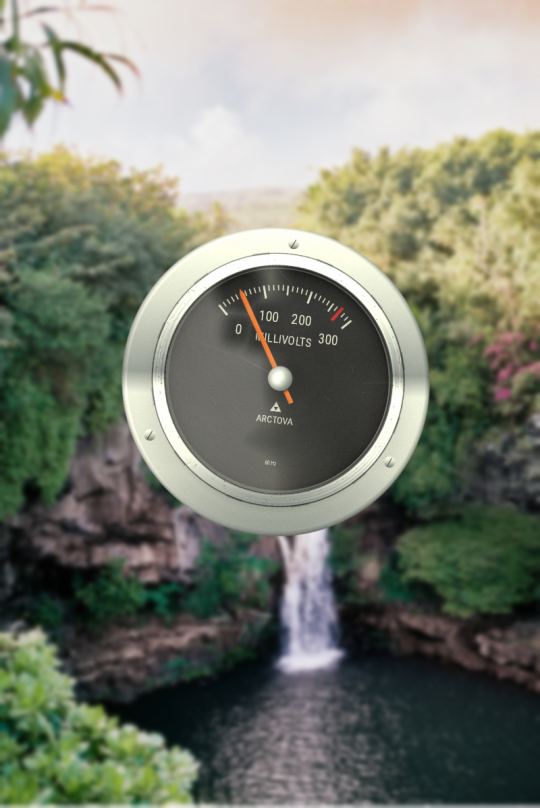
50 mV
